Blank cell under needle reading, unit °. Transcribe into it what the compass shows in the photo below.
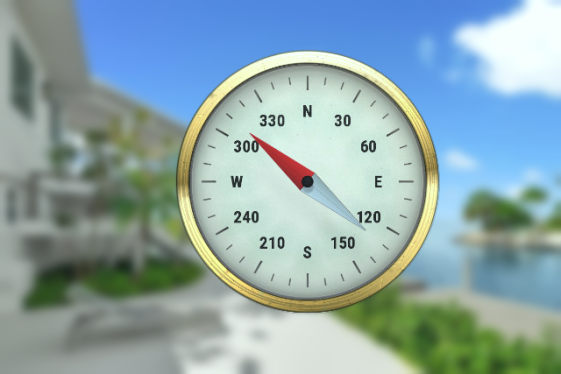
310 °
